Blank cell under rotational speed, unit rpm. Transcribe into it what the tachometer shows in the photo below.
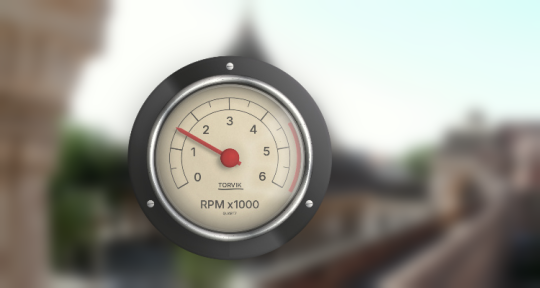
1500 rpm
